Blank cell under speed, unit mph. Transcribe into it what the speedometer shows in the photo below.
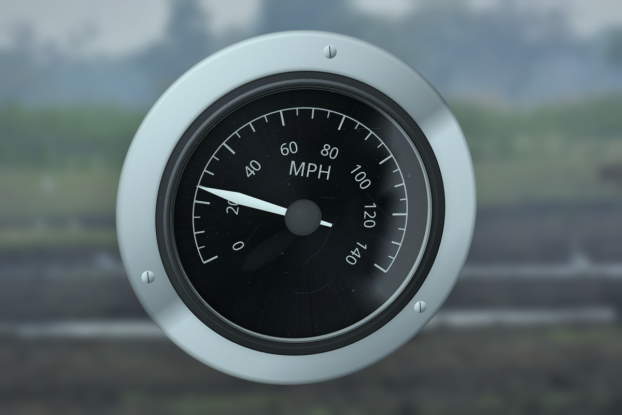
25 mph
